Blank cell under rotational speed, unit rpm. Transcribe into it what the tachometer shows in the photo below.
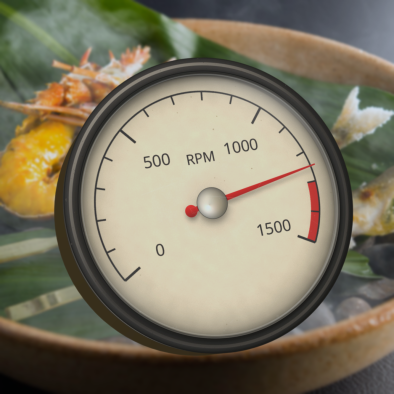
1250 rpm
